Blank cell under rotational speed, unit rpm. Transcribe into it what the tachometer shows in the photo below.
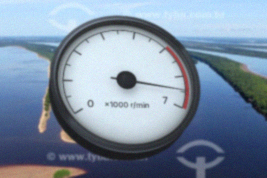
6500 rpm
